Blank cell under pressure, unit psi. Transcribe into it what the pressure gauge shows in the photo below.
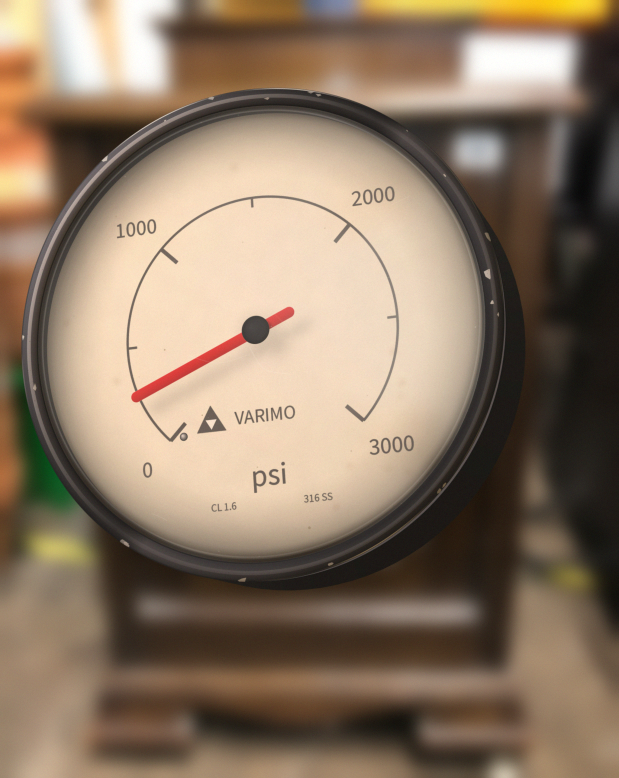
250 psi
